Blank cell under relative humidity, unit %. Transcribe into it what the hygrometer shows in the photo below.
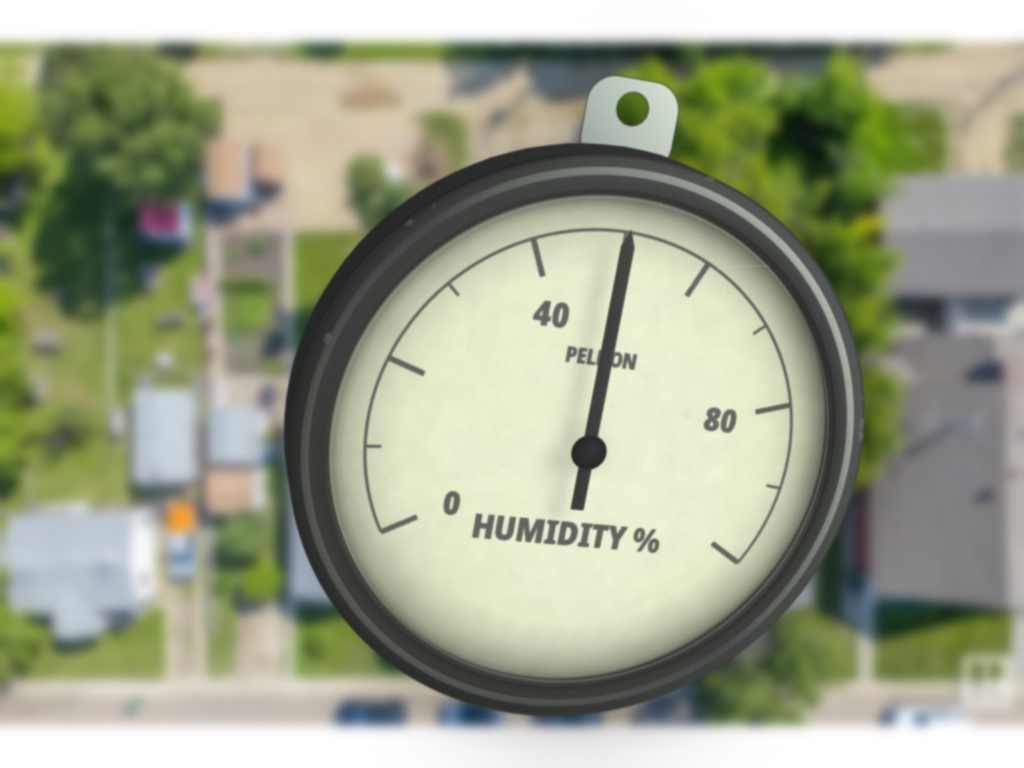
50 %
